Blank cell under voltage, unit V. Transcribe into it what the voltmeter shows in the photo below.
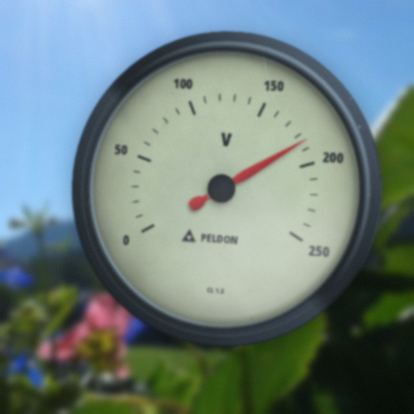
185 V
